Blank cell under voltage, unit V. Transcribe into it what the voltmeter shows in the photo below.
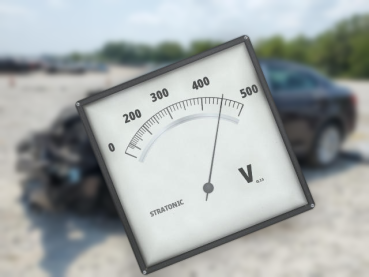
450 V
